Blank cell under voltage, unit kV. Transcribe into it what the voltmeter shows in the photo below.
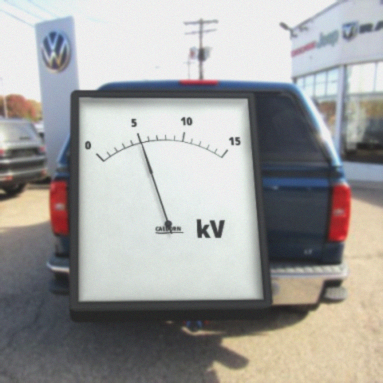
5 kV
